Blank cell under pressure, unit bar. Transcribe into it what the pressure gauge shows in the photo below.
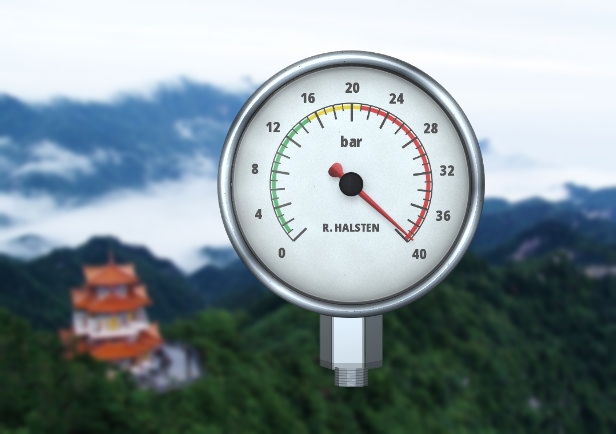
39.5 bar
